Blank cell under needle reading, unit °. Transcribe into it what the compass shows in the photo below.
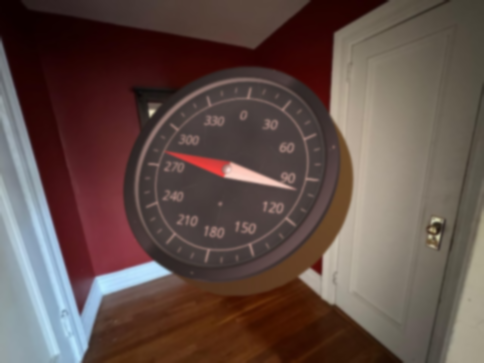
280 °
